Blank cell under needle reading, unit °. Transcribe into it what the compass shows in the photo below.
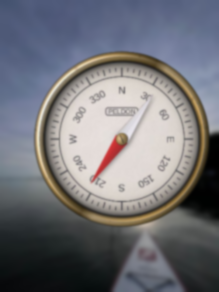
215 °
